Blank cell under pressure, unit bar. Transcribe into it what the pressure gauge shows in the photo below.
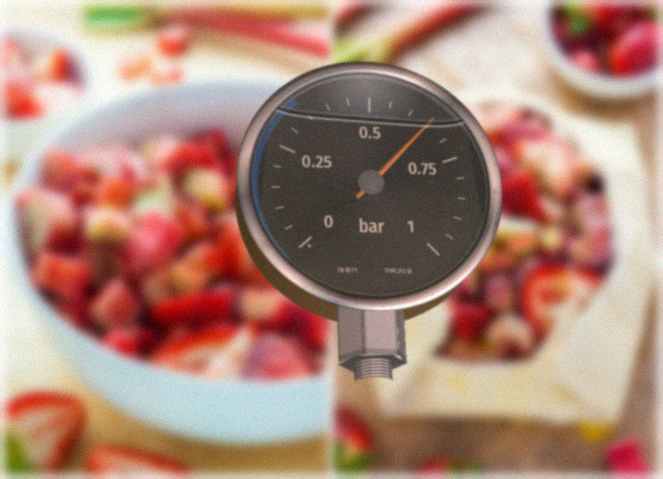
0.65 bar
